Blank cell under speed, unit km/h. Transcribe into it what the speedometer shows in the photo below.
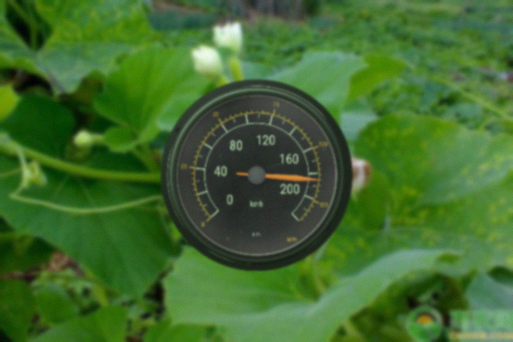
185 km/h
